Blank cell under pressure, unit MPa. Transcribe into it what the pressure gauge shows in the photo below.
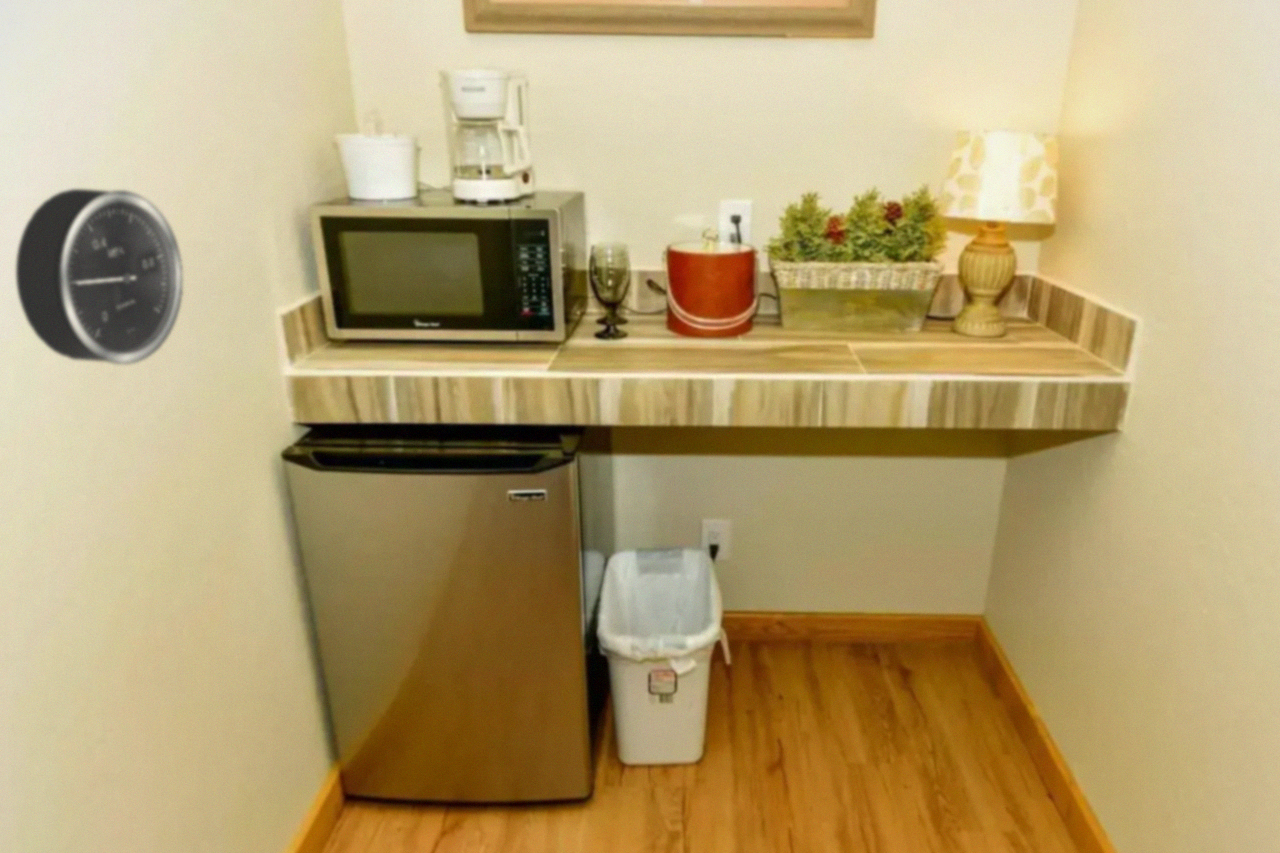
0.2 MPa
